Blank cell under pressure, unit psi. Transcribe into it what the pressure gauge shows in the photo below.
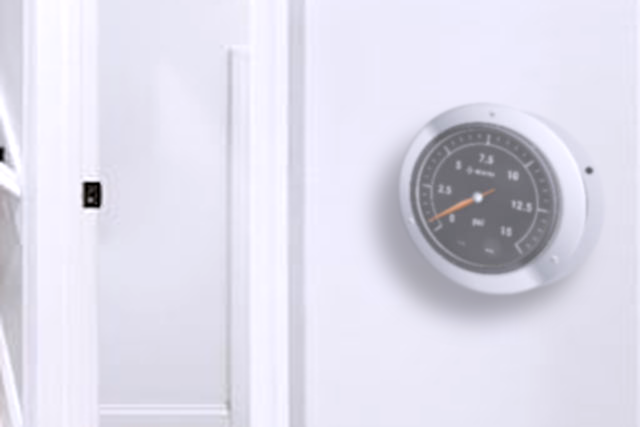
0.5 psi
